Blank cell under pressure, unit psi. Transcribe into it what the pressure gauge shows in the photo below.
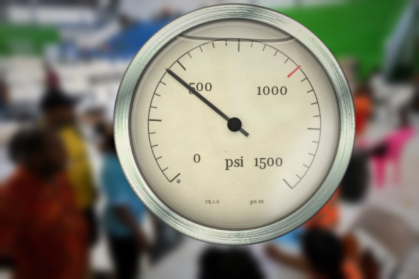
450 psi
